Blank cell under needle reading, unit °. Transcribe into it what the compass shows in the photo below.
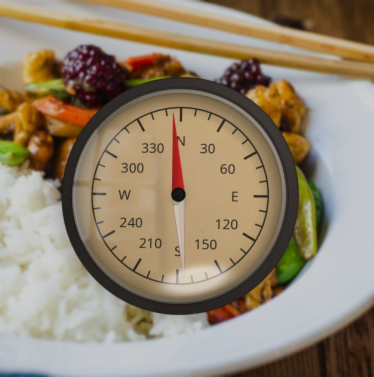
355 °
